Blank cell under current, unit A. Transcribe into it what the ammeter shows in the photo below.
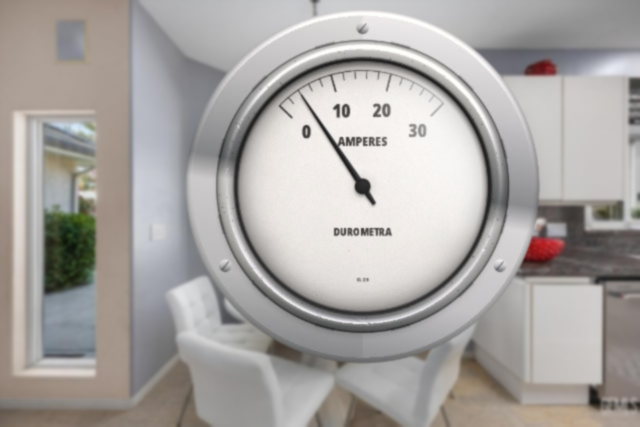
4 A
